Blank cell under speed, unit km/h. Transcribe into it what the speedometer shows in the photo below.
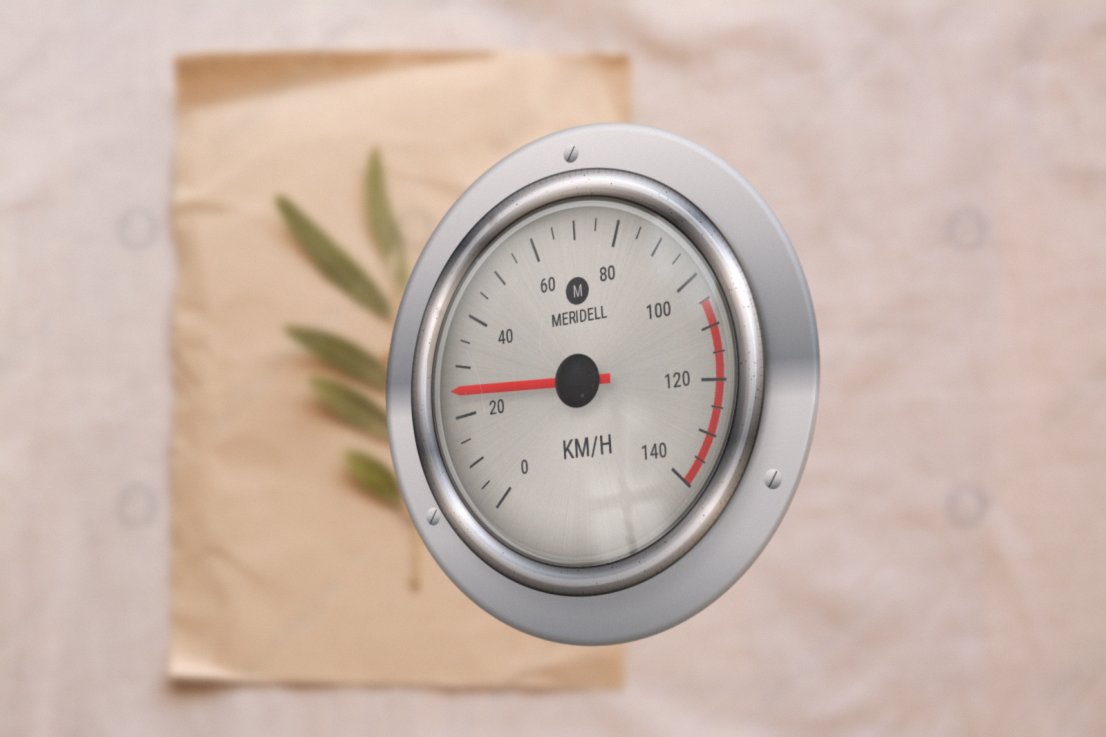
25 km/h
